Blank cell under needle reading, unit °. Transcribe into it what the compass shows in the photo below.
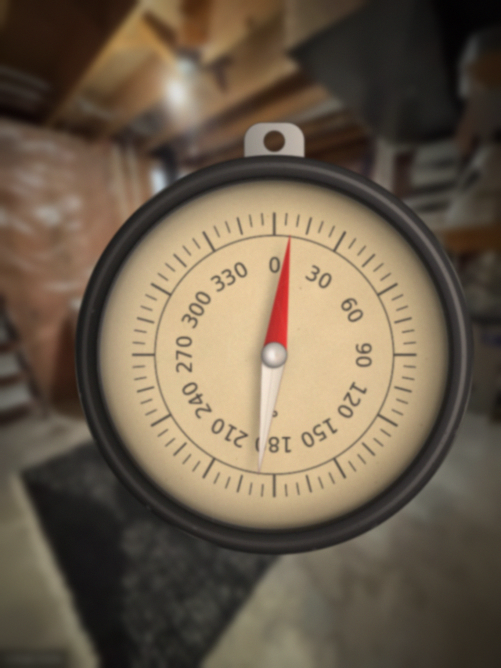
7.5 °
